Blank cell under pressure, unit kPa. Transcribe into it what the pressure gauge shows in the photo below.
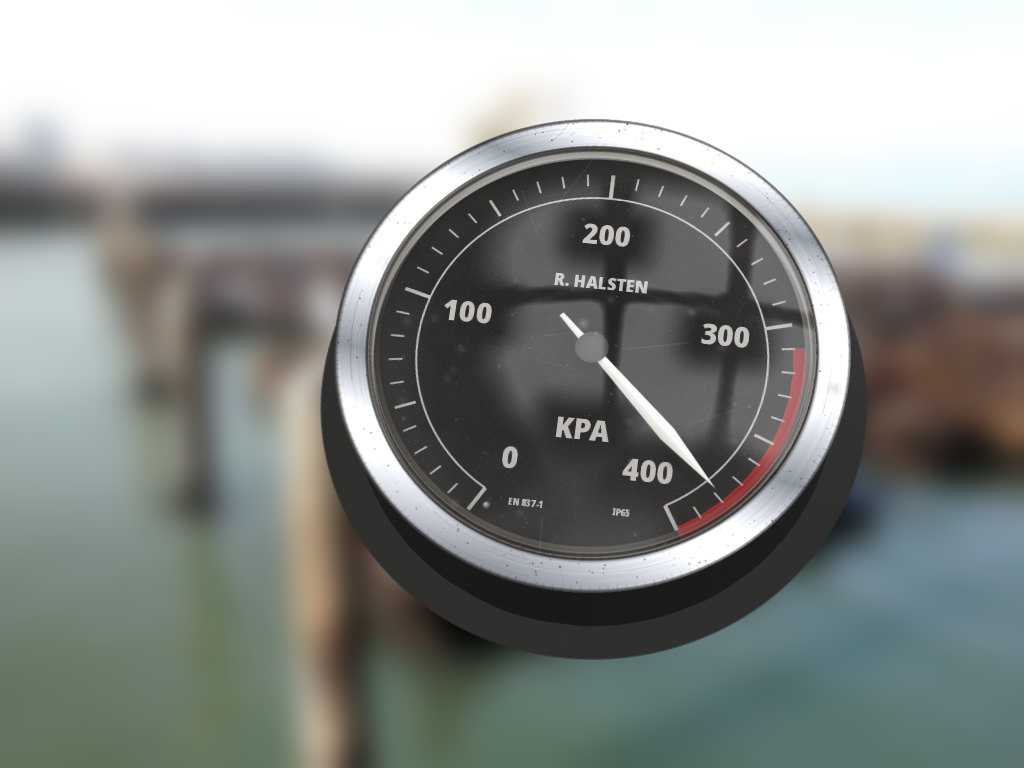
380 kPa
